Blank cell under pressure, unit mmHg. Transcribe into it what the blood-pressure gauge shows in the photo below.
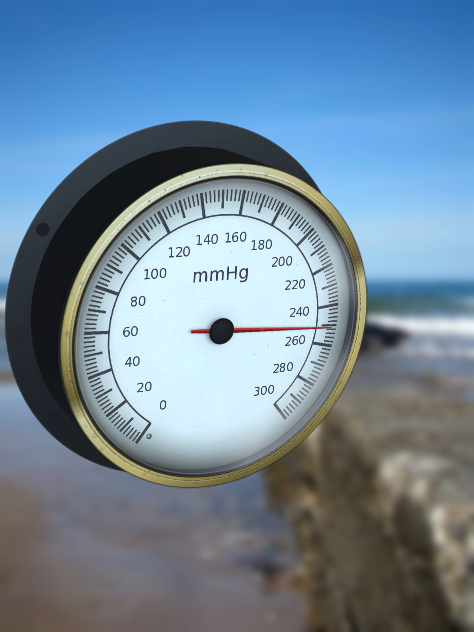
250 mmHg
